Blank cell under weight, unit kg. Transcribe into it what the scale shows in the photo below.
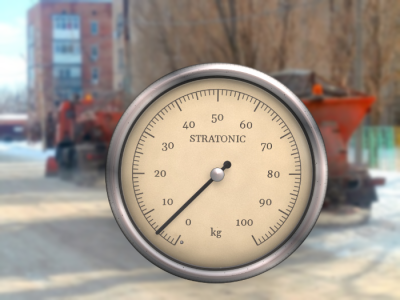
5 kg
